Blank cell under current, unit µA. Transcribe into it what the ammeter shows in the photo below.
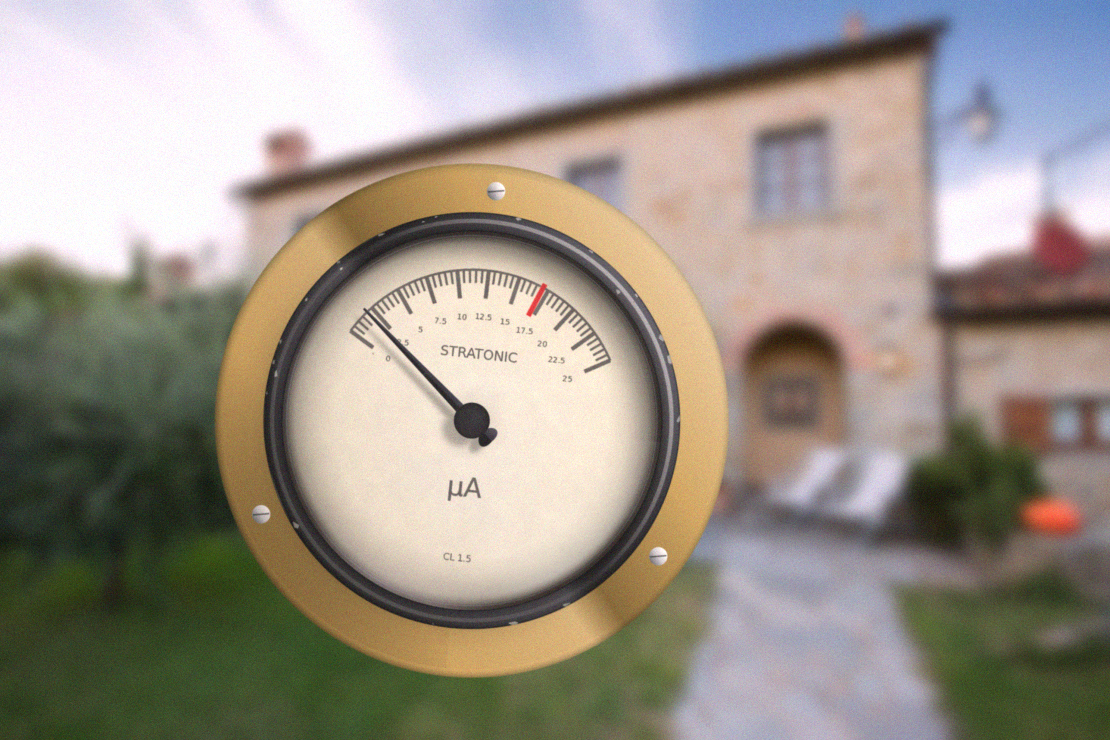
2 µA
